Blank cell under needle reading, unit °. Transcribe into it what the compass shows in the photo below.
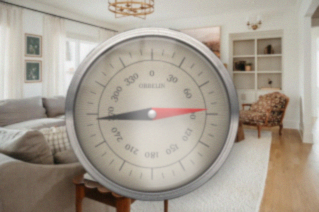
85 °
